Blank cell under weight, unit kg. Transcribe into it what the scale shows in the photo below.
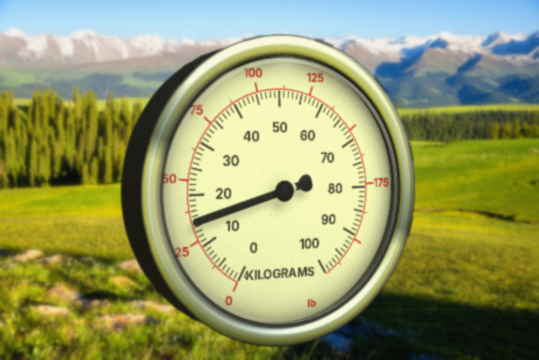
15 kg
